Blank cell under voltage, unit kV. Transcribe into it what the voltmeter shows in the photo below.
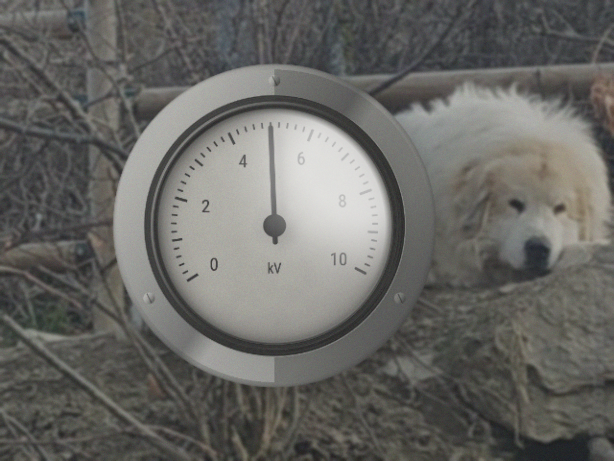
5 kV
